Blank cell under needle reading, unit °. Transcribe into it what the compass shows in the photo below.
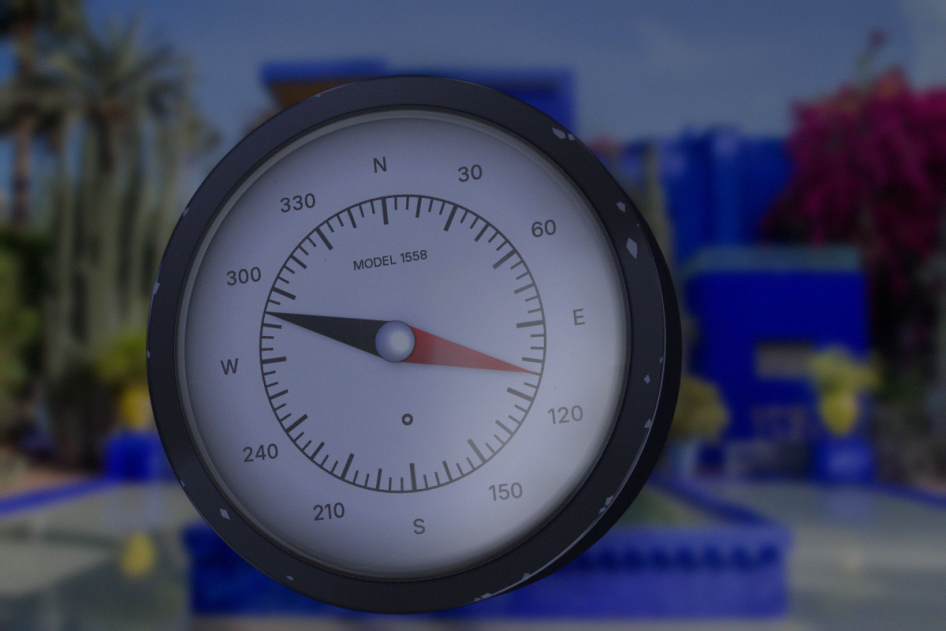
110 °
